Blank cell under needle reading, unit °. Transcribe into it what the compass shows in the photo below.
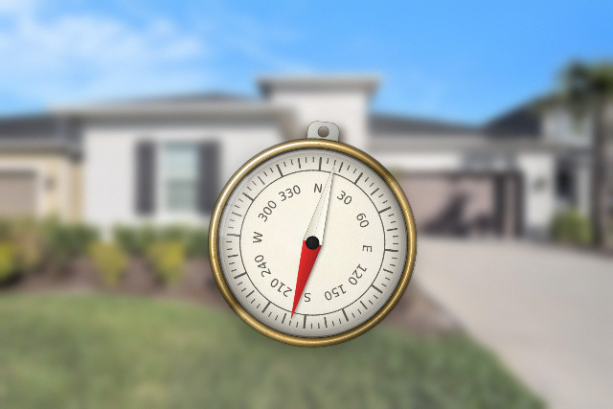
190 °
